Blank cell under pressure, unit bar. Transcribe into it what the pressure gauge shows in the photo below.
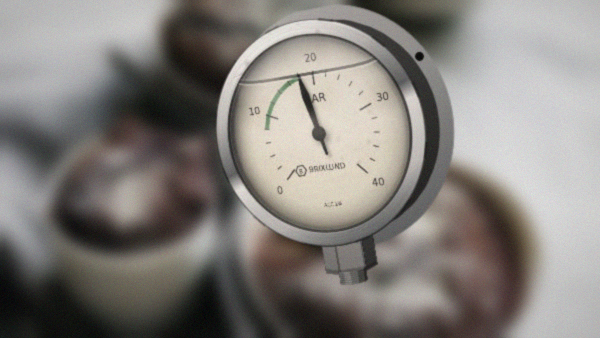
18 bar
